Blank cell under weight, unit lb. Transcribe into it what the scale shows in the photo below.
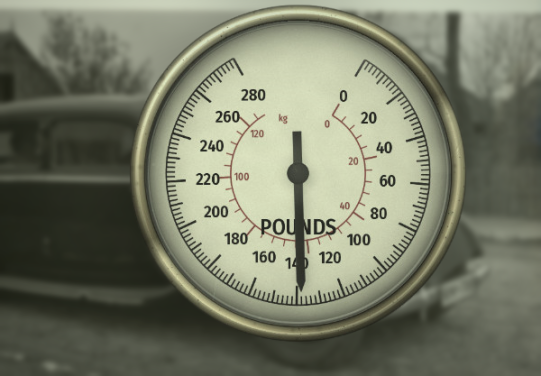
138 lb
